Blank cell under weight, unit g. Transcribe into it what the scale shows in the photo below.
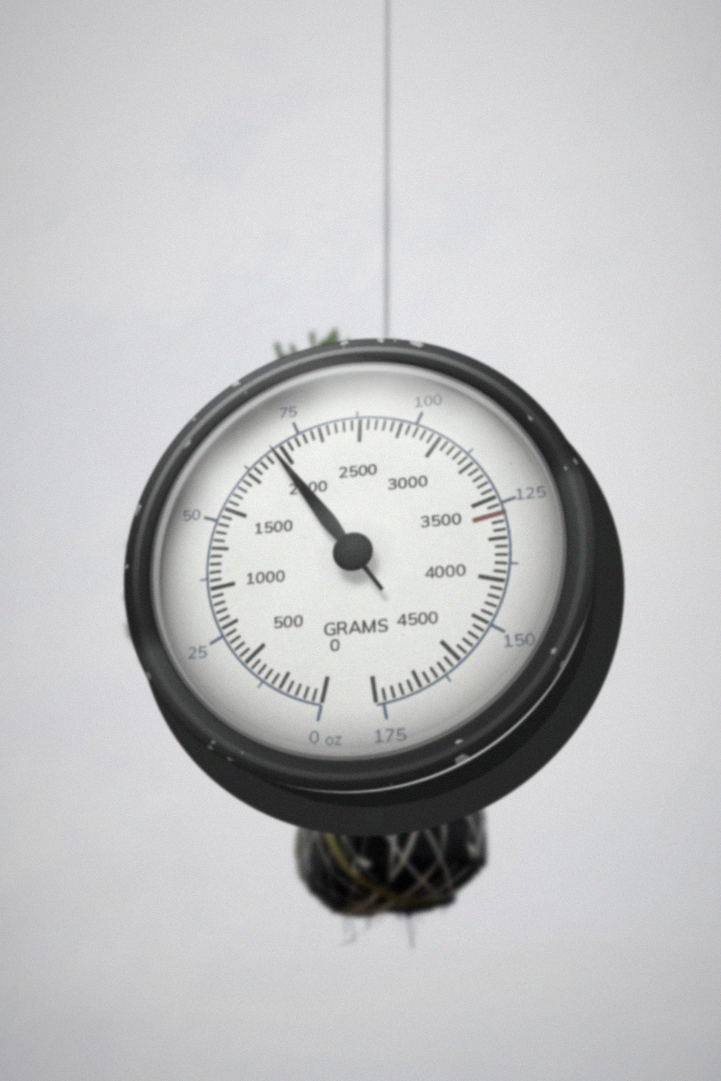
1950 g
